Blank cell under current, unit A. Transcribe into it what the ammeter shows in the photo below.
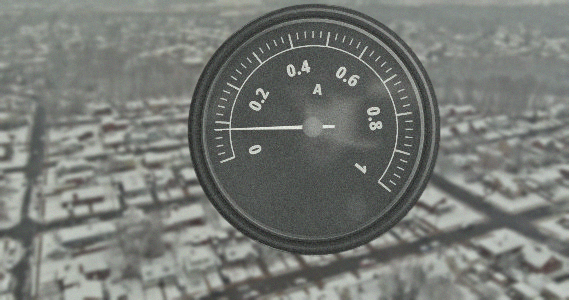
0.08 A
